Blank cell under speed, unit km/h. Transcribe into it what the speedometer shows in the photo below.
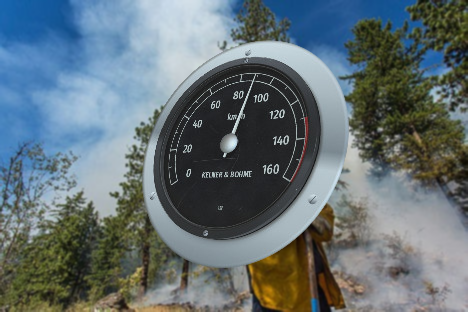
90 km/h
